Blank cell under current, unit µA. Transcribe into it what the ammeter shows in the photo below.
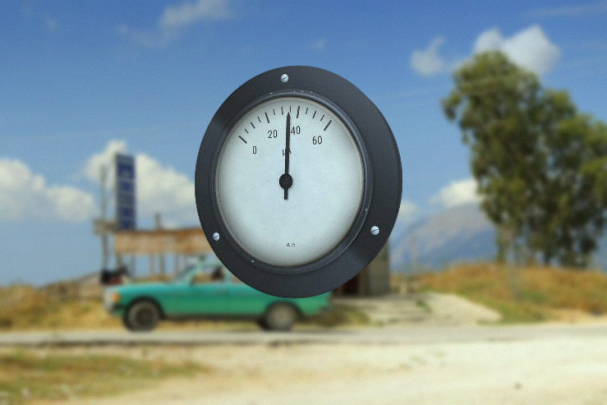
35 µA
